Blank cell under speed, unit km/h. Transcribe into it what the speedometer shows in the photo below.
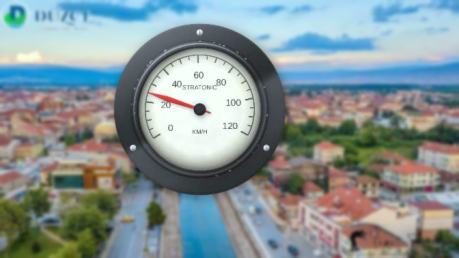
25 km/h
